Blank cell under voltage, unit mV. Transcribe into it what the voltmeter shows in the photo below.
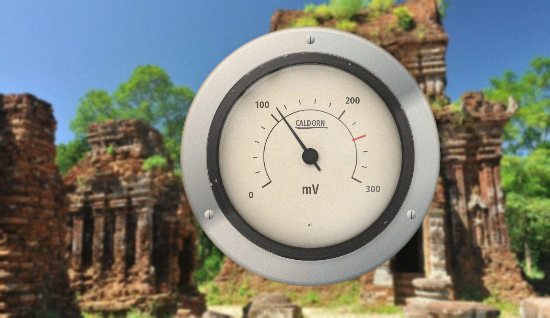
110 mV
